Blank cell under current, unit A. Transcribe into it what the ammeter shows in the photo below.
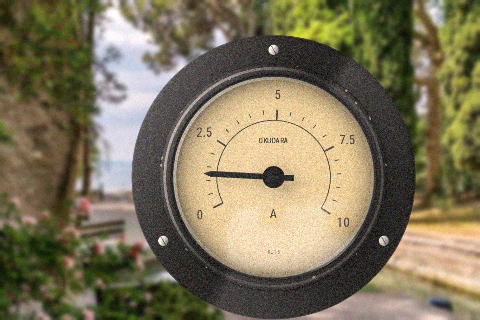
1.25 A
